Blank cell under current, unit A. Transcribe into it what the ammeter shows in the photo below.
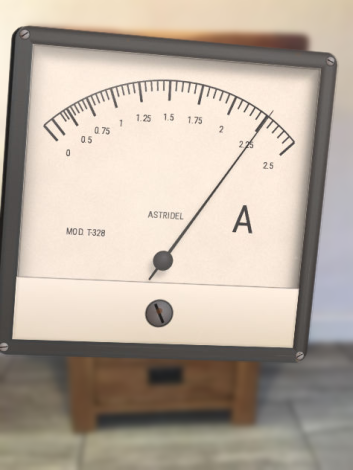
2.25 A
